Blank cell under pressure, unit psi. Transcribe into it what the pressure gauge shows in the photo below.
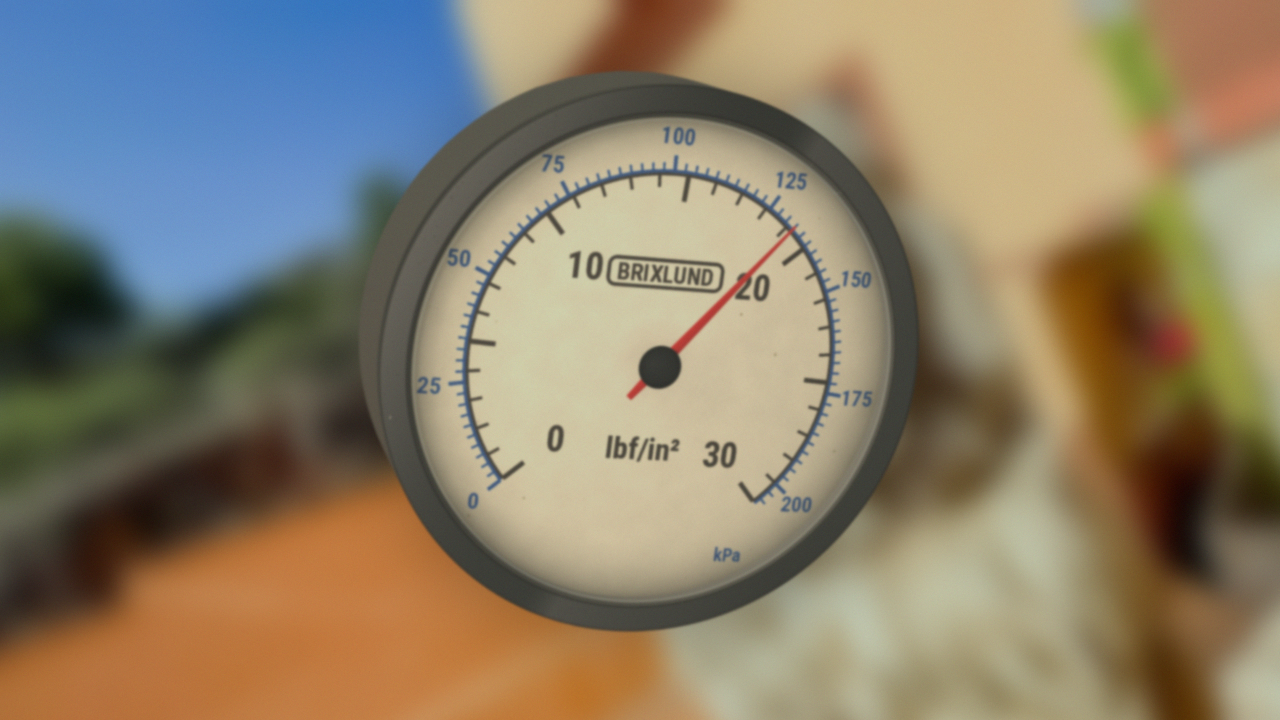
19 psi
